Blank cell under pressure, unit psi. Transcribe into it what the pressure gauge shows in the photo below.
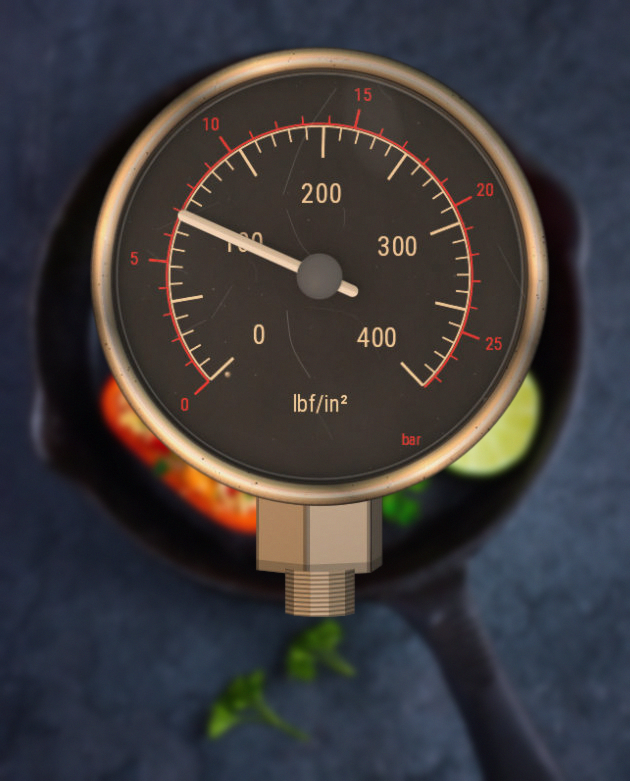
100 psi
